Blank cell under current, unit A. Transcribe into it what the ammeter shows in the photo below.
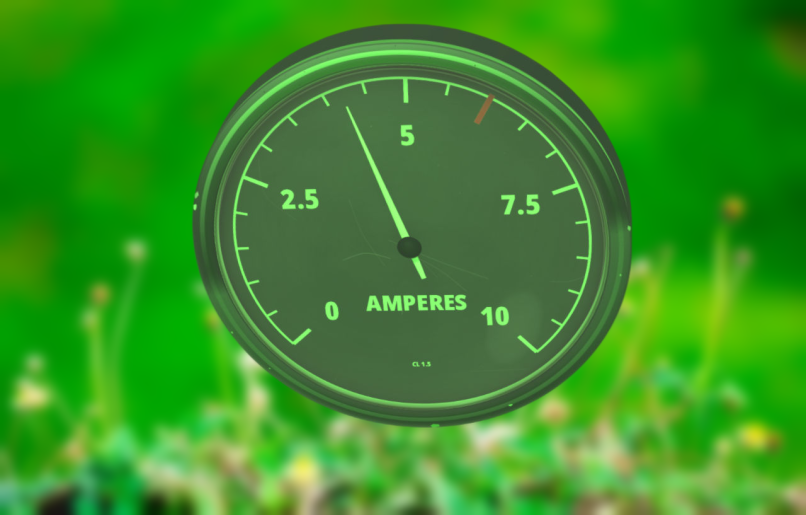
4.25 A
